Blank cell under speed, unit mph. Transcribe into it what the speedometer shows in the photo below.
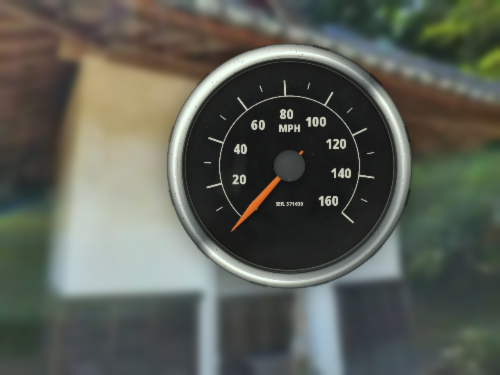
0 mph
